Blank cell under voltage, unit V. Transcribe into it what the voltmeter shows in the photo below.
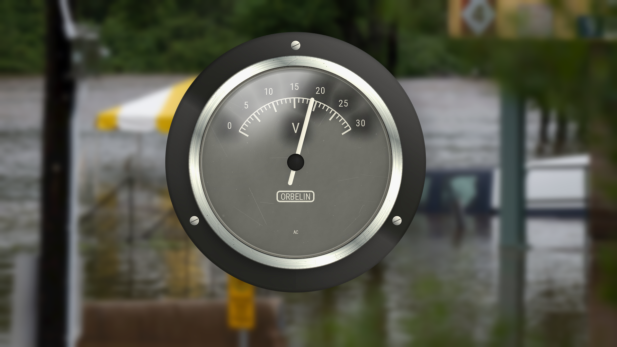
19 V
